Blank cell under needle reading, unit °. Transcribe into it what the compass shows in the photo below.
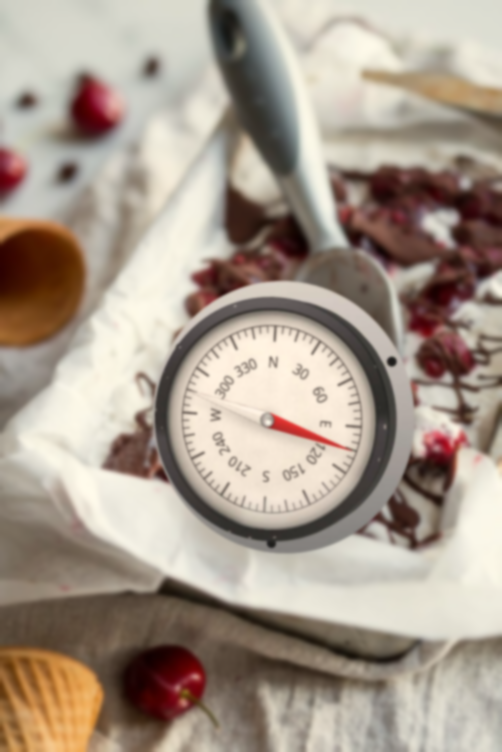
105 °
